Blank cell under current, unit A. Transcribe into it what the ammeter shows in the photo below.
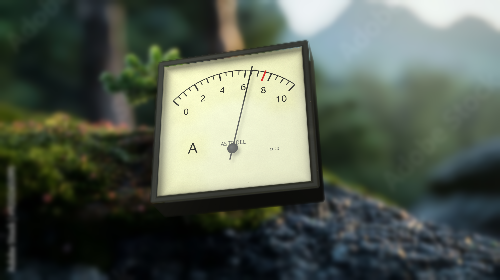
6.5 A
